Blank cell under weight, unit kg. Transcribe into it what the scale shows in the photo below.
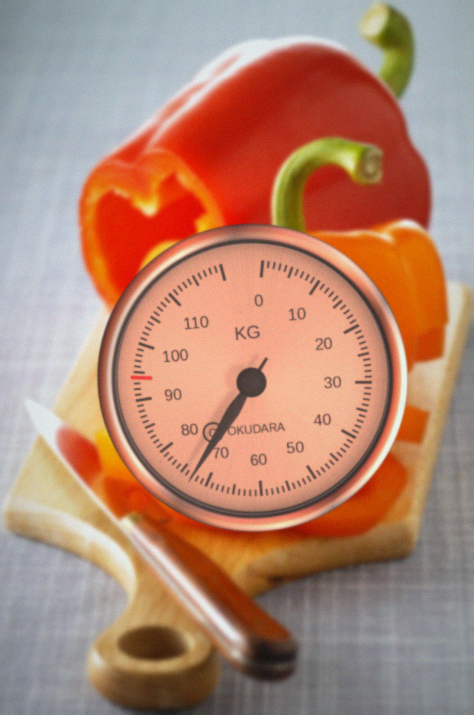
73 kg
